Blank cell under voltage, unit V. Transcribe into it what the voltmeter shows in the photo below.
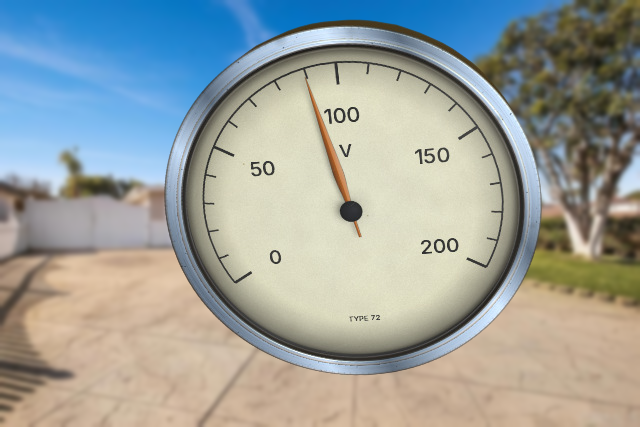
90 V
